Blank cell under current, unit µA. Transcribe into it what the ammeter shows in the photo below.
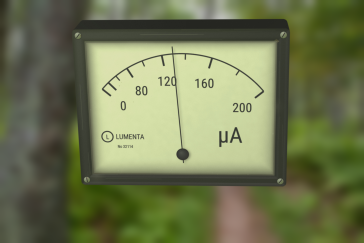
130 µA
